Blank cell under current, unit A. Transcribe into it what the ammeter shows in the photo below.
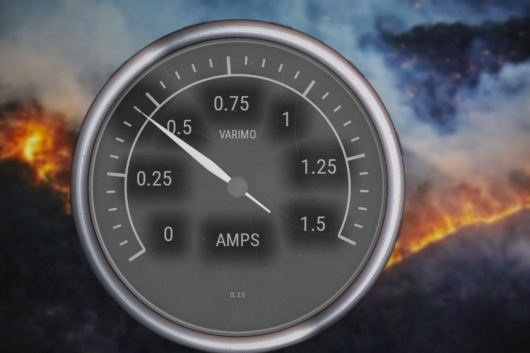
0.45 A
